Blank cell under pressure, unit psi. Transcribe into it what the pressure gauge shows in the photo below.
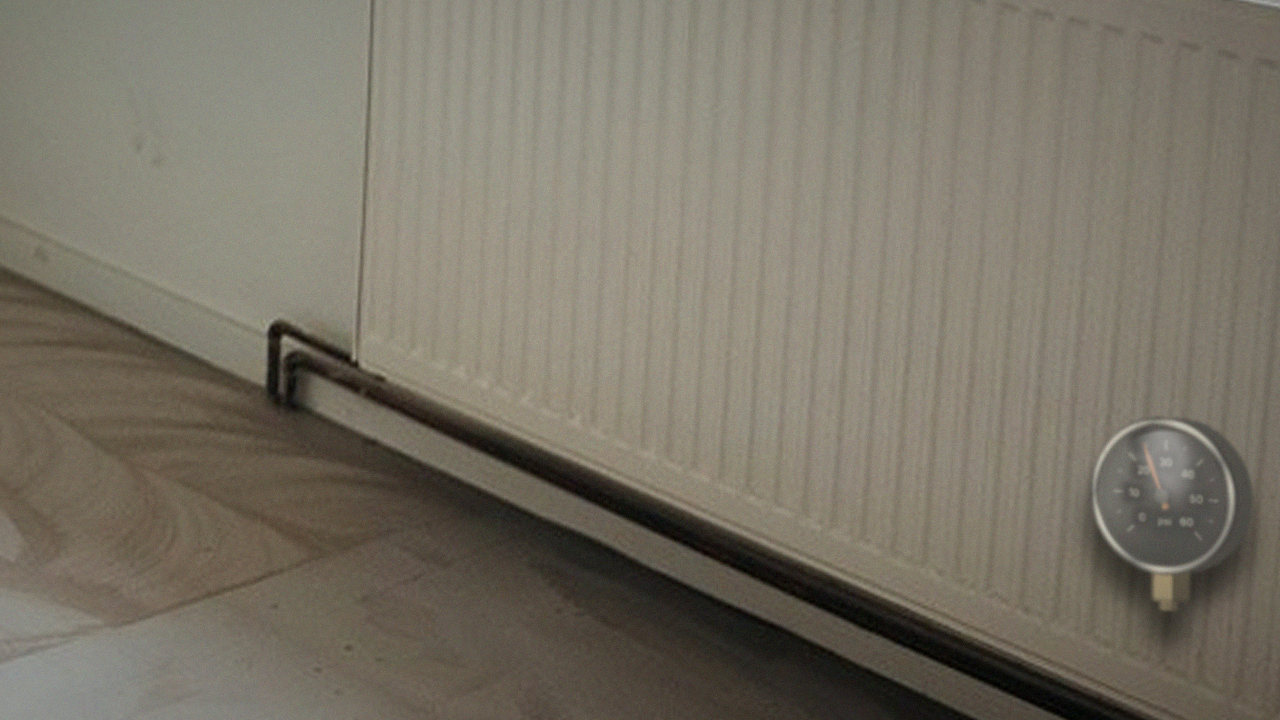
25 psi
